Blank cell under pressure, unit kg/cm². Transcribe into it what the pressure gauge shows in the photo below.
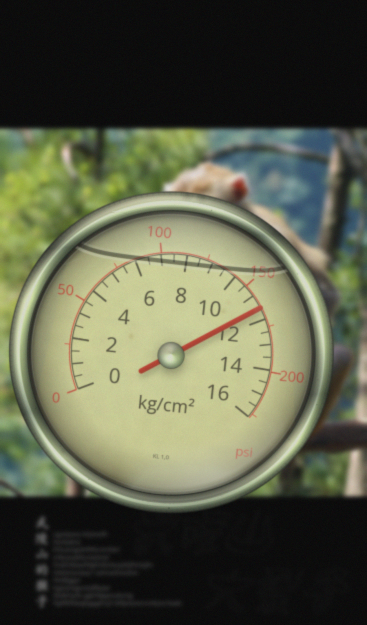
11.5 kg/cm²
